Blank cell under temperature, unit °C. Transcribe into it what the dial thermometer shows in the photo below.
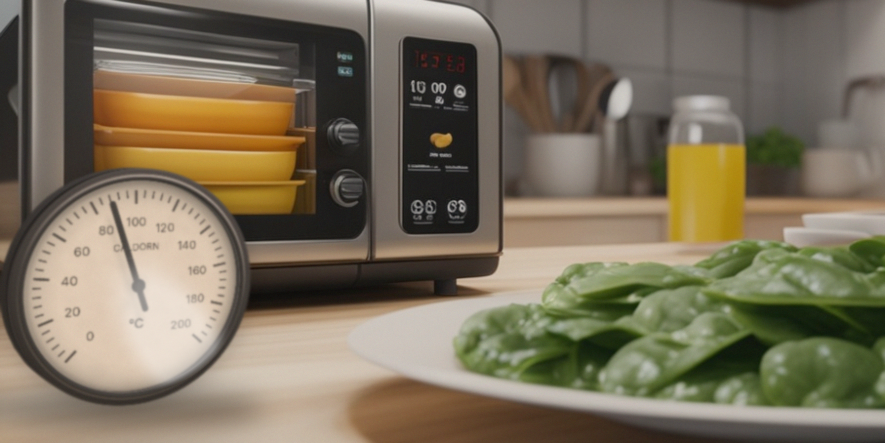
88 °C
